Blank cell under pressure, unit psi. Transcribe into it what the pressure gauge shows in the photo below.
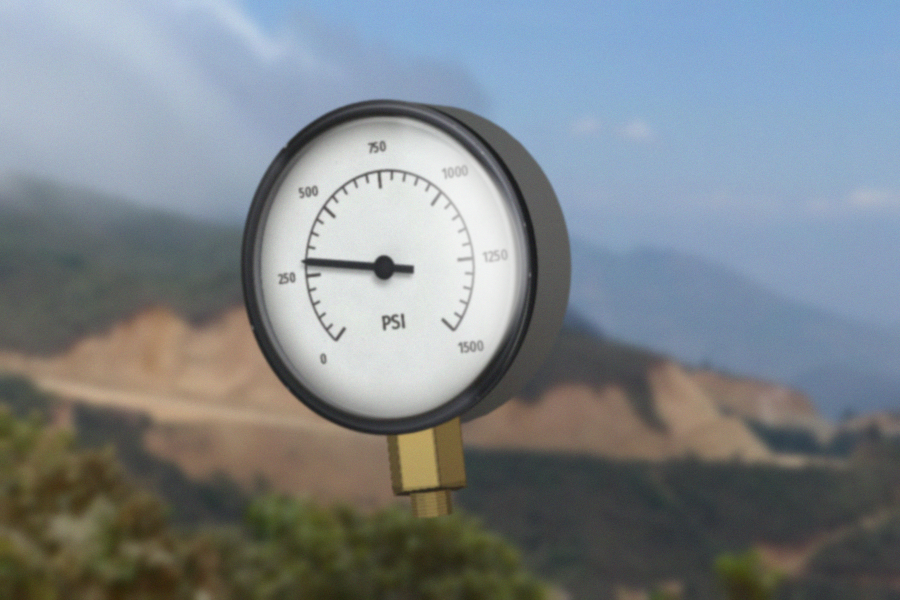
300 psi
